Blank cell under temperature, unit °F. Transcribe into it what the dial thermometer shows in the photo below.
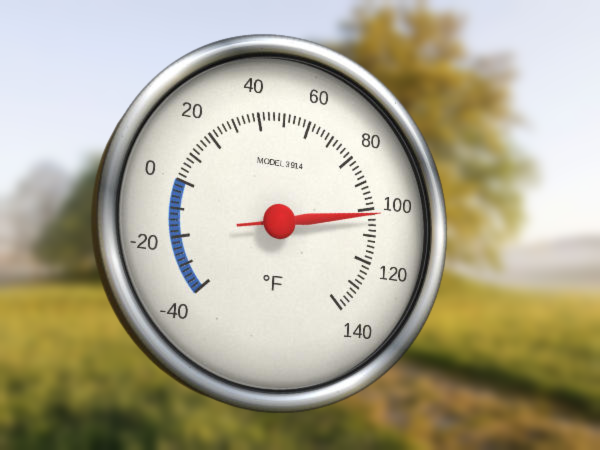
102 °F
